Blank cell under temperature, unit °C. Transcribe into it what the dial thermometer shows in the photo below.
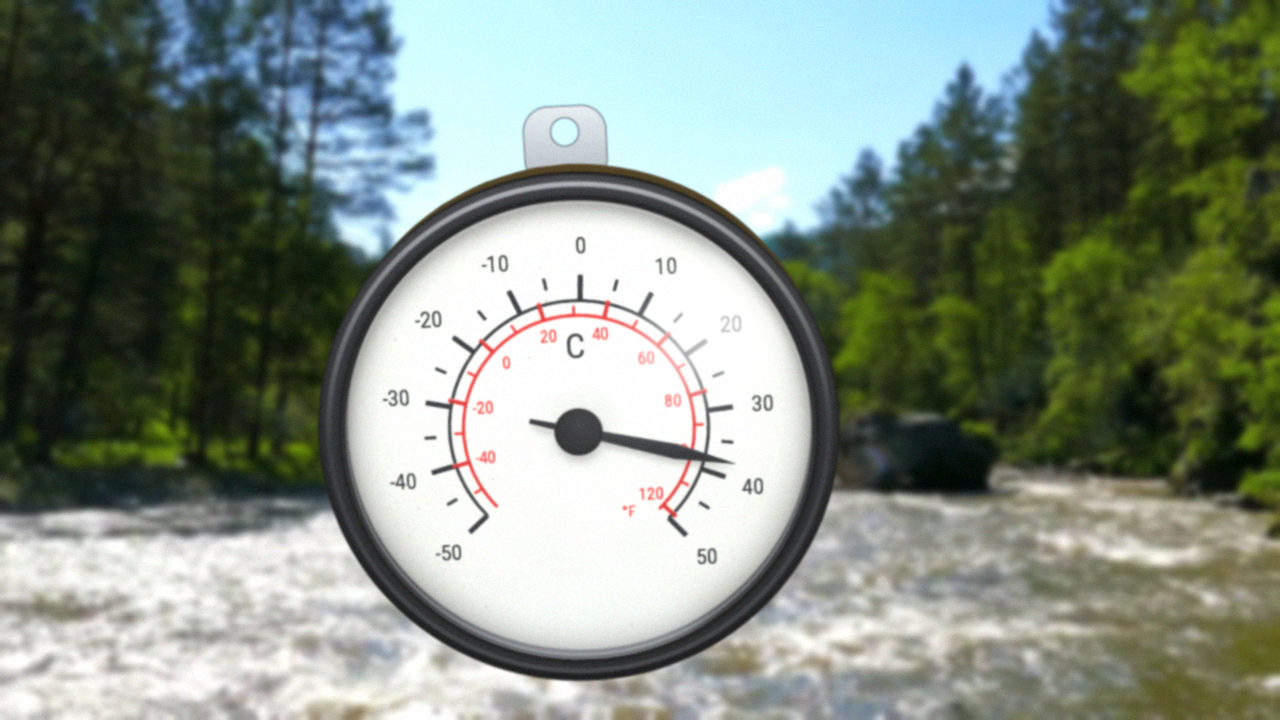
37.5 °C
